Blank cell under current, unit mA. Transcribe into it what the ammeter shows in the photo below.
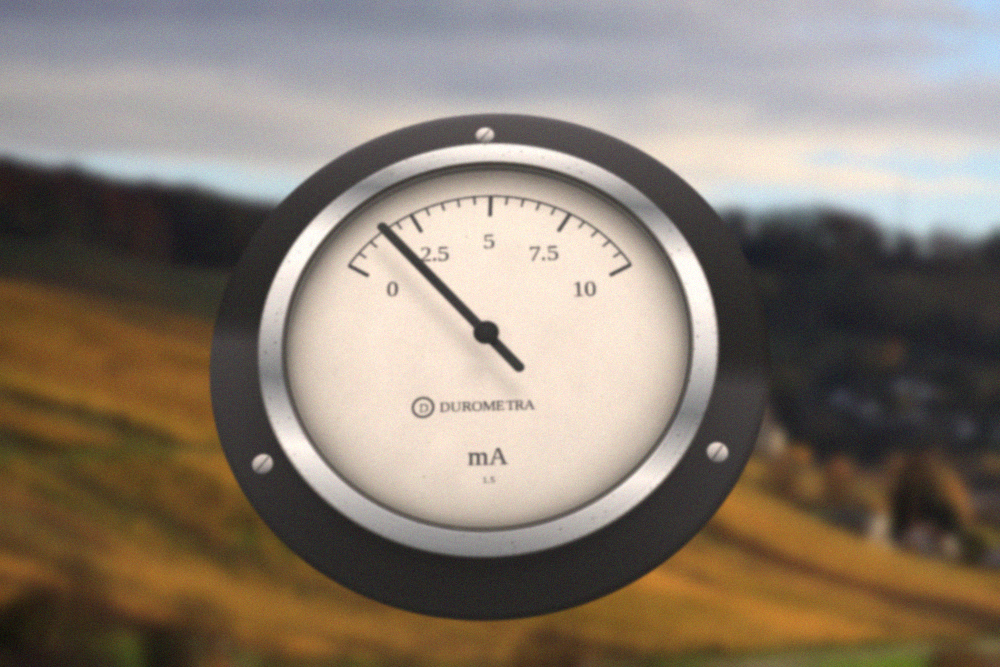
1.5 mA
